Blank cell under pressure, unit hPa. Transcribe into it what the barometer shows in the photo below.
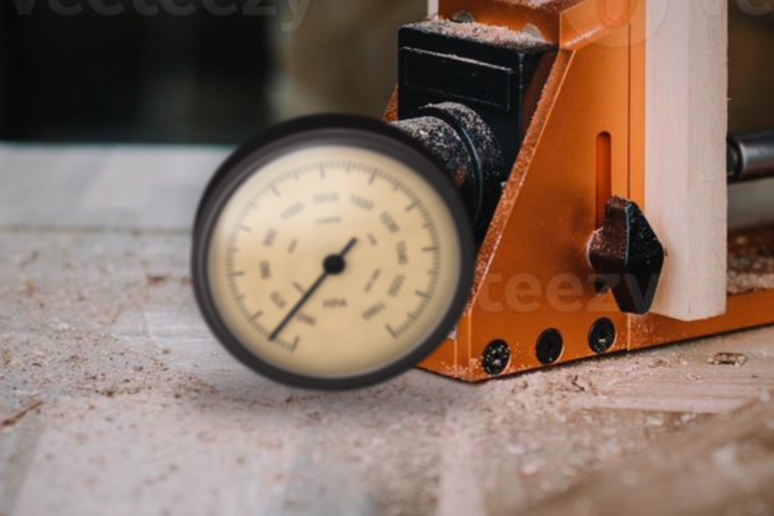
965 hPa
